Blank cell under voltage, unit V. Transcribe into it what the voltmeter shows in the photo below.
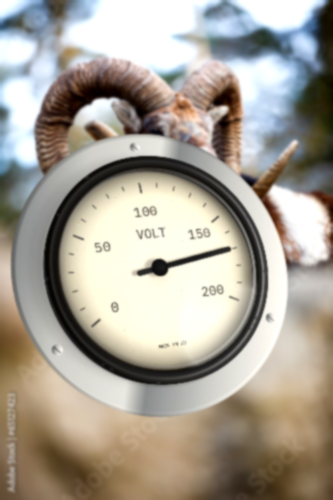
170 V
